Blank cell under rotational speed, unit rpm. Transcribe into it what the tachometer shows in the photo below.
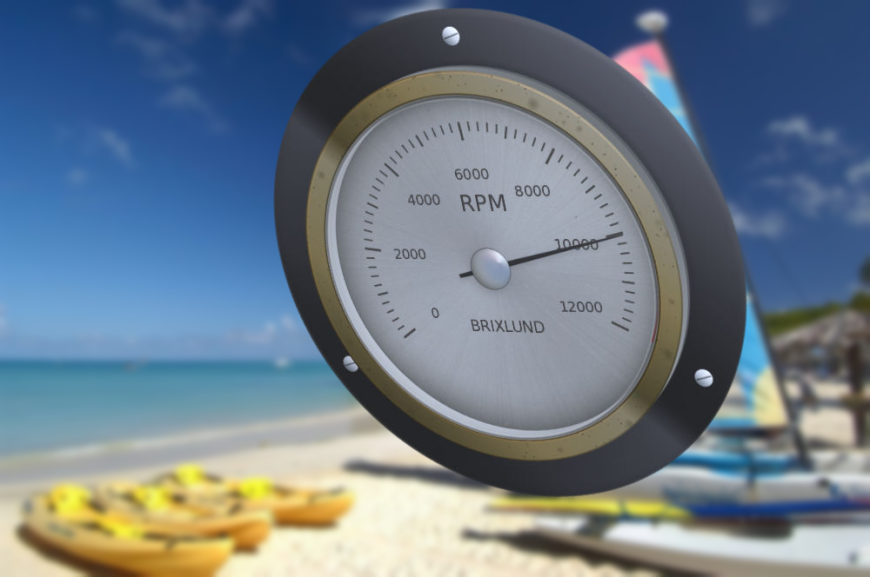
10000 rpm
